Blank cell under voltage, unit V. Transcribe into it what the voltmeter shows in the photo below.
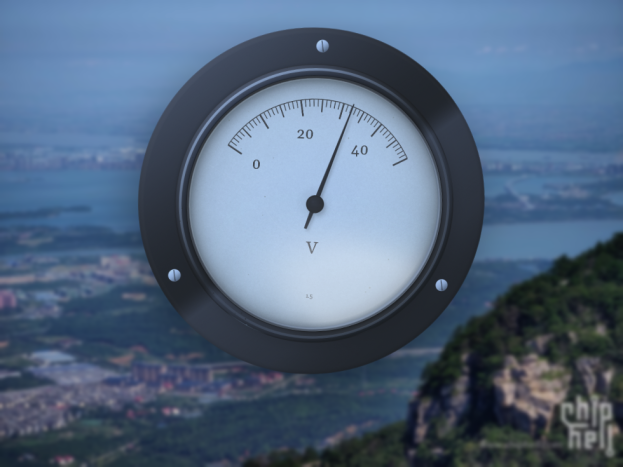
32 V
